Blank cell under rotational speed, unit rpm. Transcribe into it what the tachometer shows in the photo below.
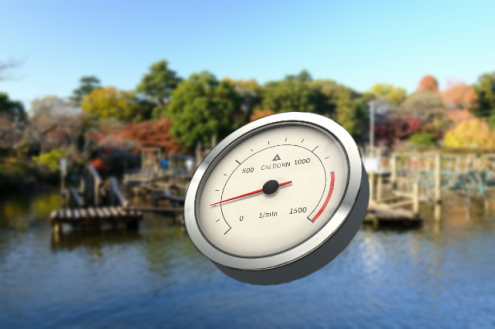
200 rpm
